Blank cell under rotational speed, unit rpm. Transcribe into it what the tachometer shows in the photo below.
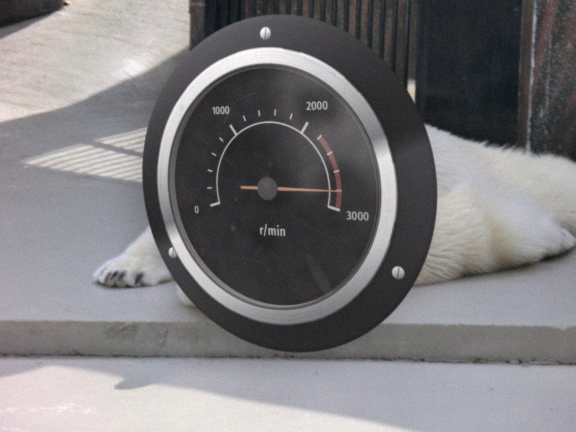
2800 rpm
